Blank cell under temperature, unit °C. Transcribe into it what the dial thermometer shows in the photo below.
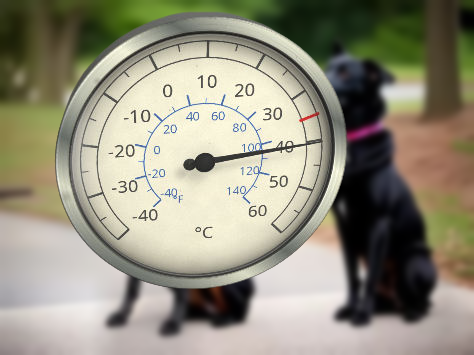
40 °C
